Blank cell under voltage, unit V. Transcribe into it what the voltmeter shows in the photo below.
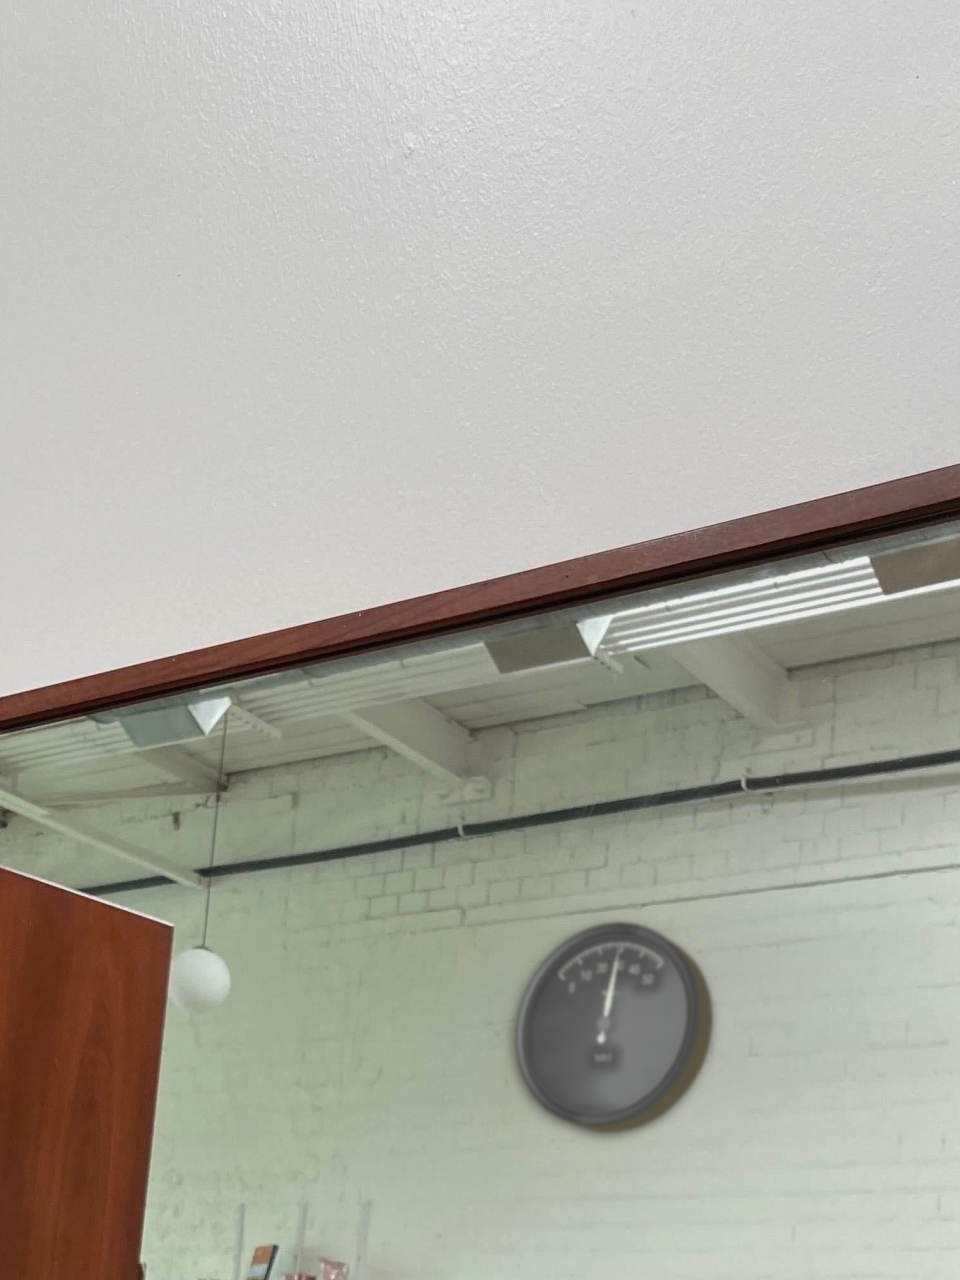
30 V
